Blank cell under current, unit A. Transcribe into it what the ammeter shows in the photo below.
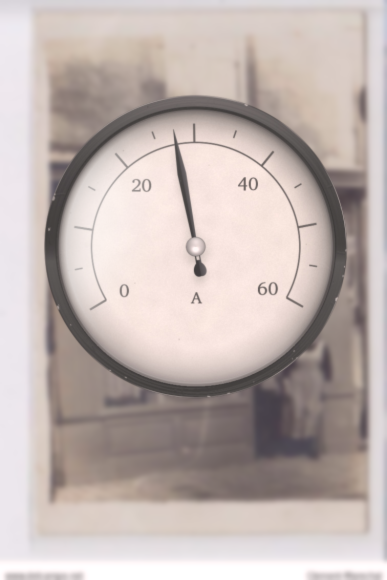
27.5 A
